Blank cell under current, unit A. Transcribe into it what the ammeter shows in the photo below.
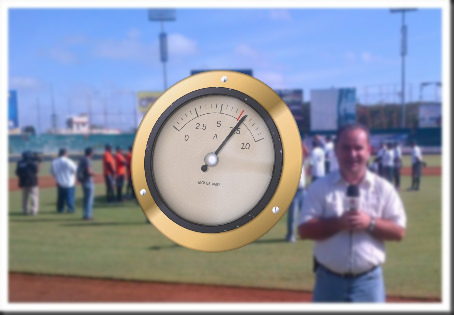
7.5 A
